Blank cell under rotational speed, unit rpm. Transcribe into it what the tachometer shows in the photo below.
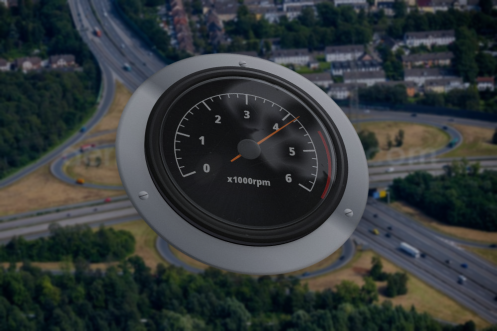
4200 rpm
